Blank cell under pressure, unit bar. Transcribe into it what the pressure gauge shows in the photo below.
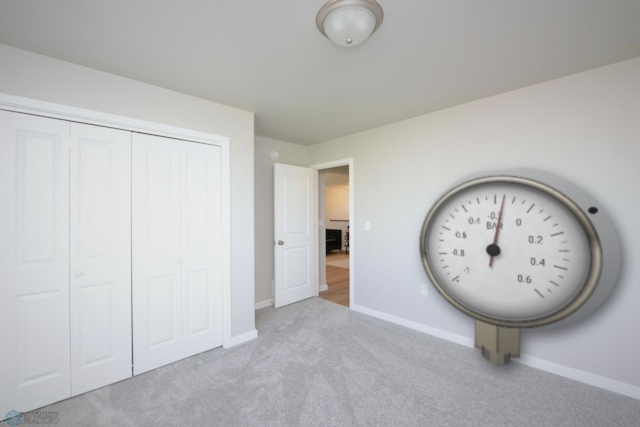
-0.15 bar
